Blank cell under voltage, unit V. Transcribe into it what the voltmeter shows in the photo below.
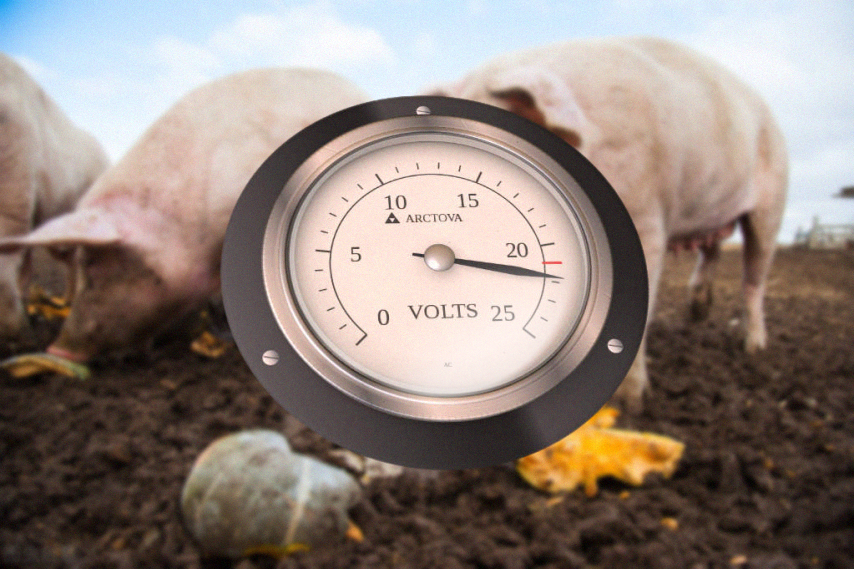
22 V
